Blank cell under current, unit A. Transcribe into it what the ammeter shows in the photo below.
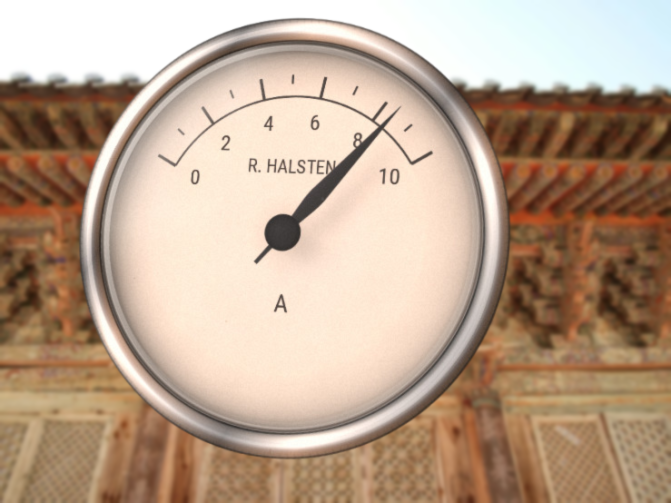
8.5 A
